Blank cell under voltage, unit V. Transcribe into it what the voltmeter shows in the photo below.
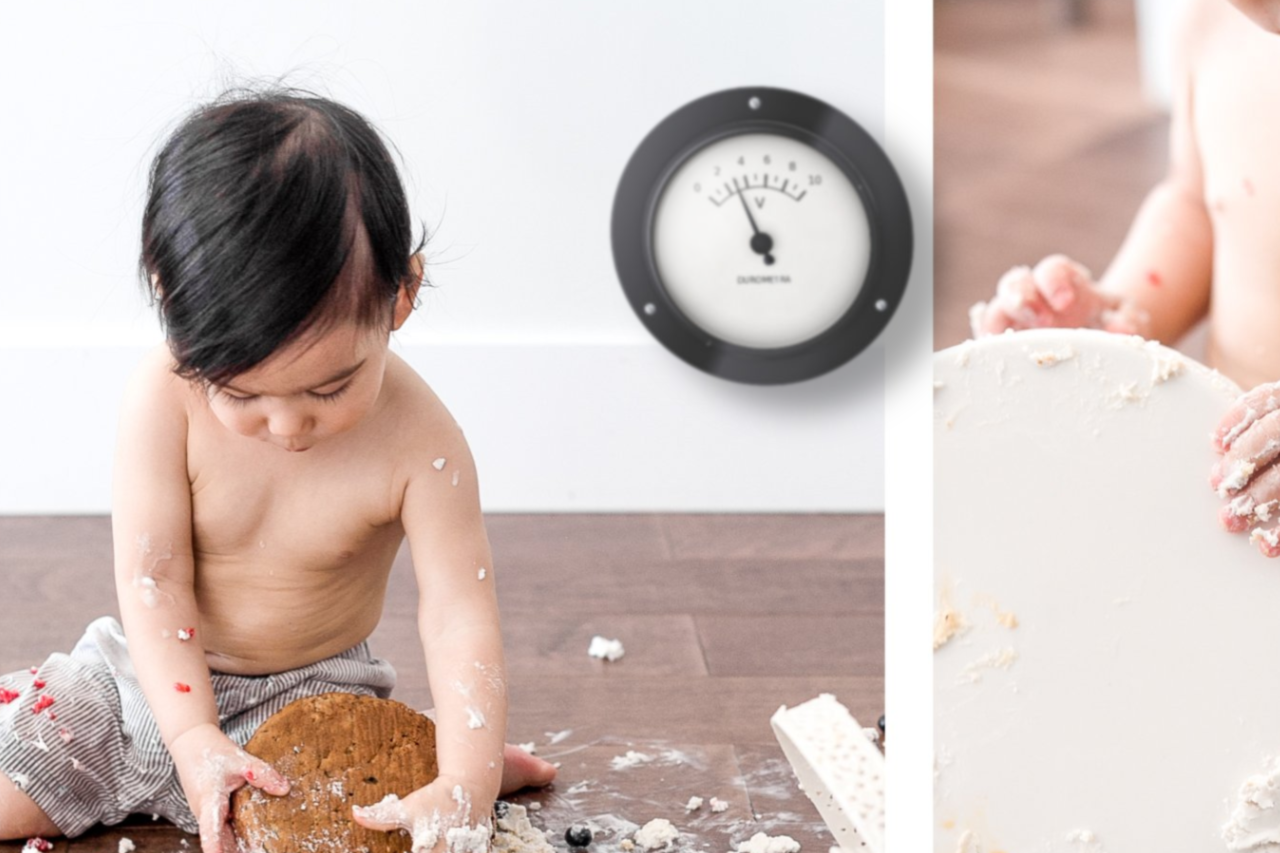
3 V
